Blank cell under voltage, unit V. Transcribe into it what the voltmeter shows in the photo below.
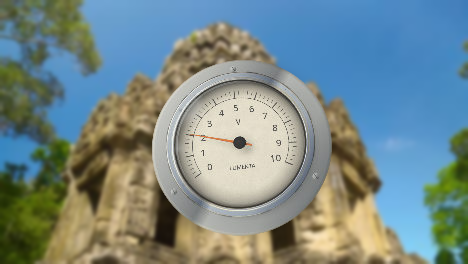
2 V
